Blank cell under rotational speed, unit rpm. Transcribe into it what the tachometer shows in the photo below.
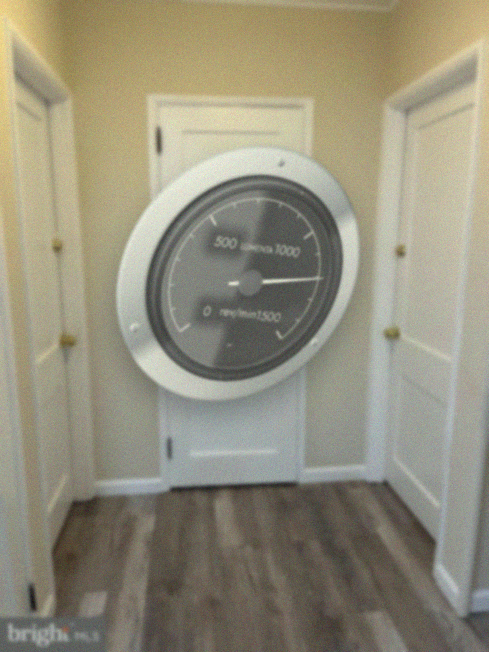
1200 rpm
